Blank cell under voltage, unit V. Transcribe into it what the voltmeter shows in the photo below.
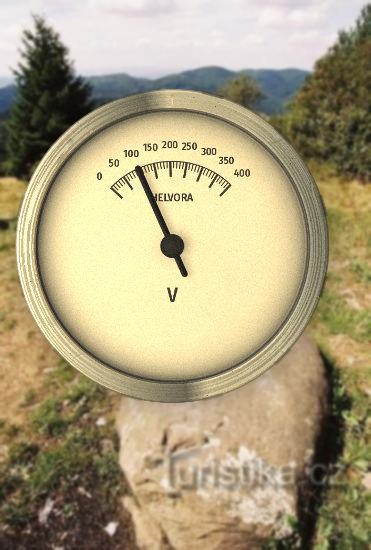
100 V
